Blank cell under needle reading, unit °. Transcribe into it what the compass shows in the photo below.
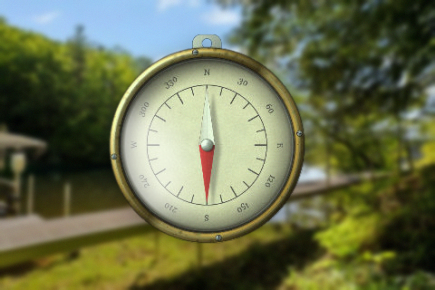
180 °
